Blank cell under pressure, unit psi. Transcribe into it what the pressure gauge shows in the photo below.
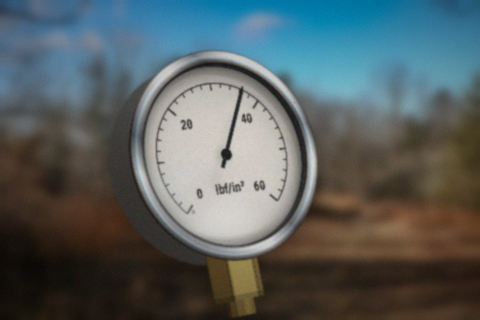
36 psi
